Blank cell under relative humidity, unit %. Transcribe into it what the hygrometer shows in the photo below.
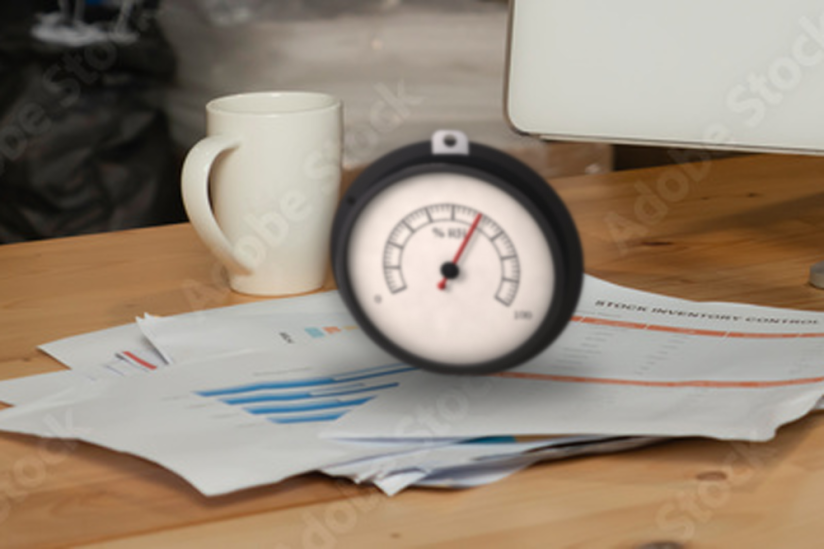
60 %
